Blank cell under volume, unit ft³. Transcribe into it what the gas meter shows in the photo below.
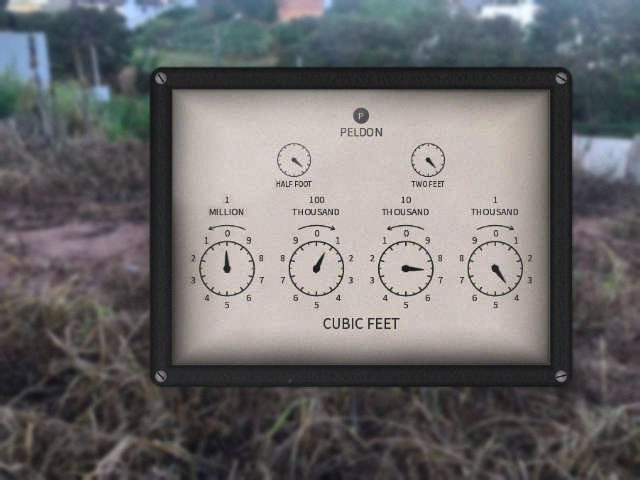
7400 ft³
